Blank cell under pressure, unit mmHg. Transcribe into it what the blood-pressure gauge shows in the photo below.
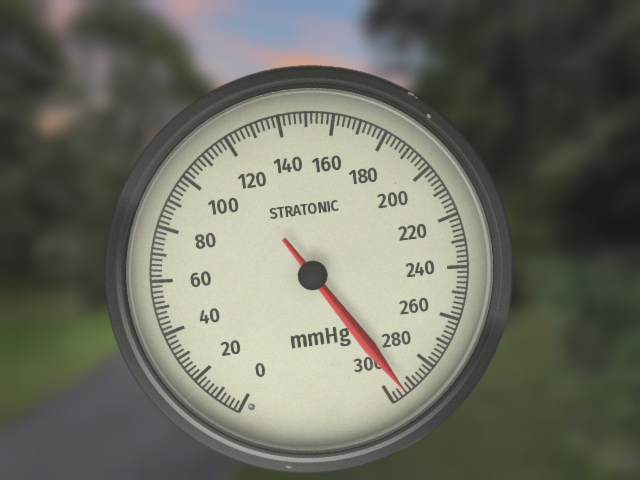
294 mmHg
